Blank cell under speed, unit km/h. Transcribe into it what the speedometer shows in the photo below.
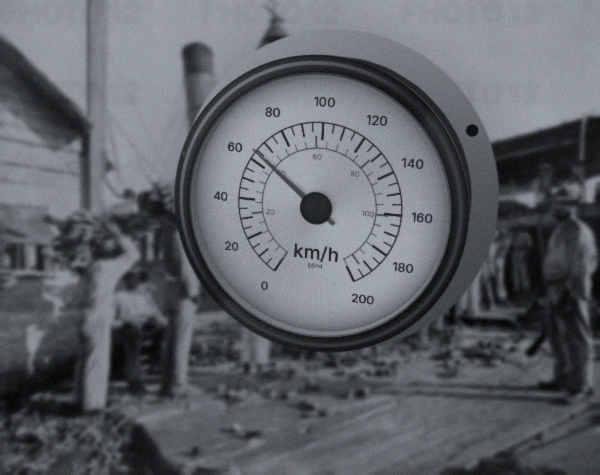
65 km/h
